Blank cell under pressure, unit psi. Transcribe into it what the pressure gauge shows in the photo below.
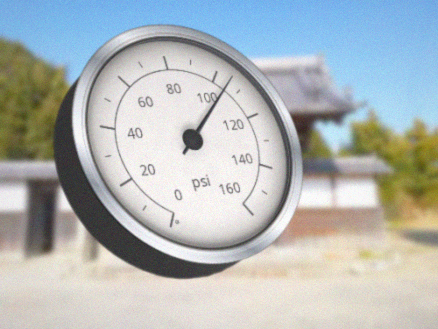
105 psi
